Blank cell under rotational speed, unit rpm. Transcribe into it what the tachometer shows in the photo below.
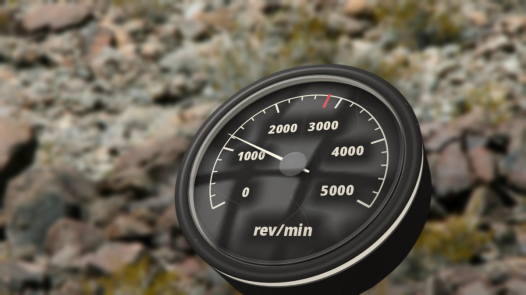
1200 rpm
